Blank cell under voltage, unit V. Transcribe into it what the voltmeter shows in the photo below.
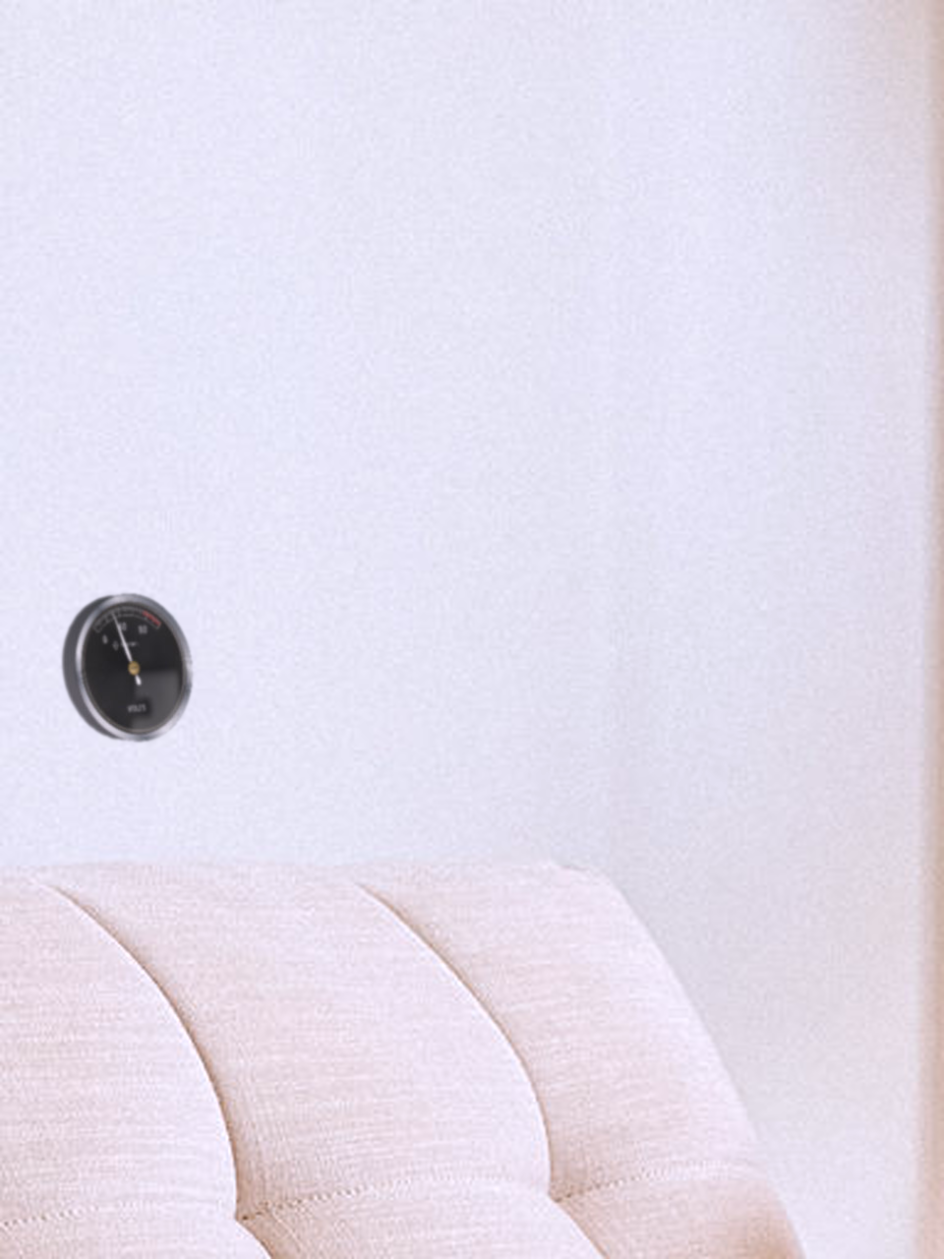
30 V
